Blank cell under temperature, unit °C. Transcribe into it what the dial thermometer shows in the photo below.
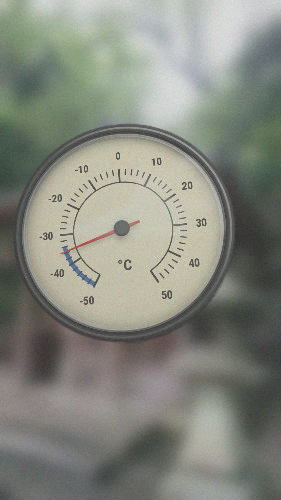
-36 °C
